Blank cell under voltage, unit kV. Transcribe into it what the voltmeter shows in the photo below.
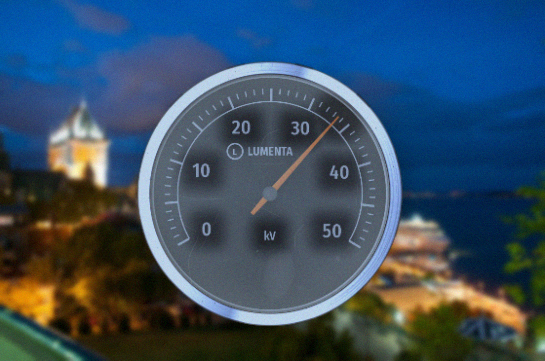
33.5 kV
